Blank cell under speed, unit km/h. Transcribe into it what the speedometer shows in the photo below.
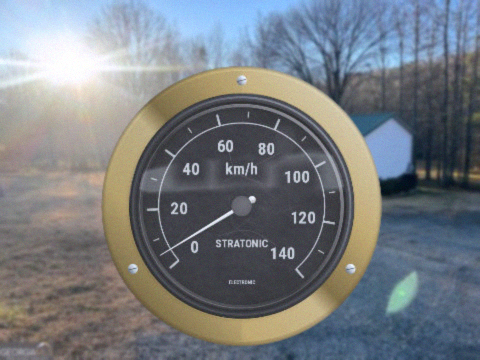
5 km/h
